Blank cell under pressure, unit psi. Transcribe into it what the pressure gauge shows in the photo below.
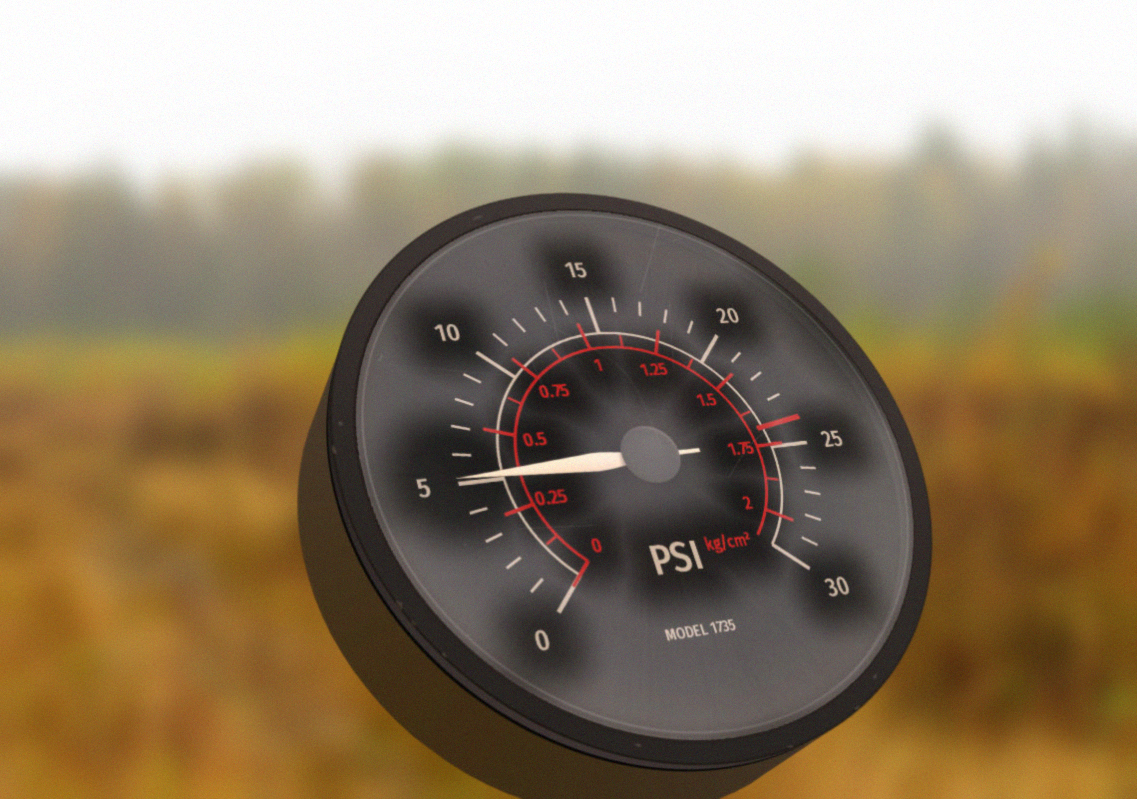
5 psi
